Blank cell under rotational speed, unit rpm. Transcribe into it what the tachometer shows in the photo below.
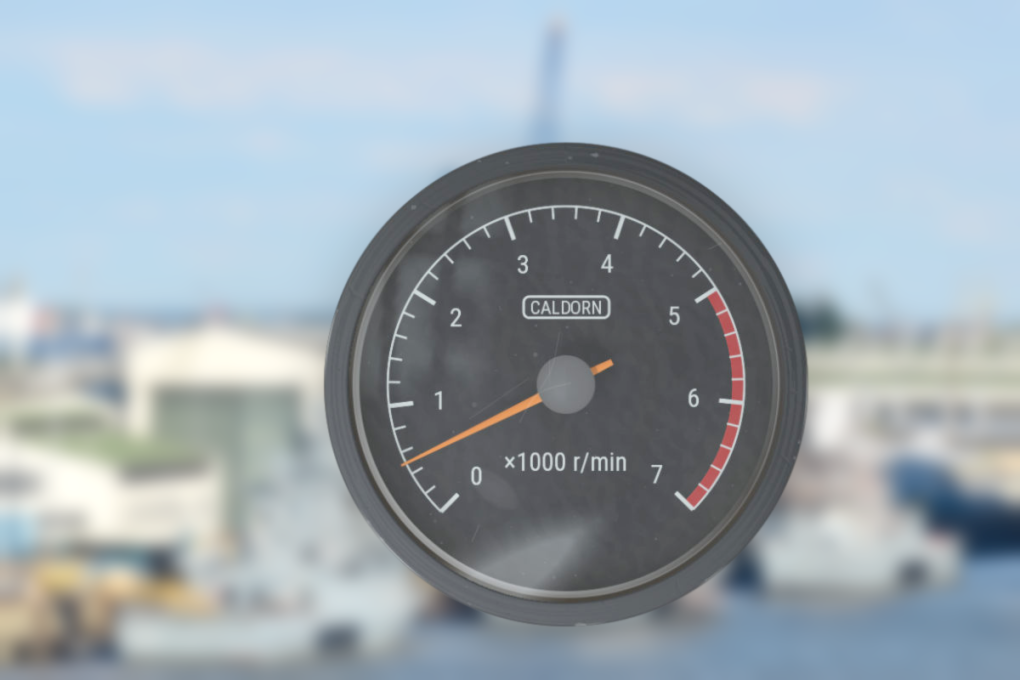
500 rpm
